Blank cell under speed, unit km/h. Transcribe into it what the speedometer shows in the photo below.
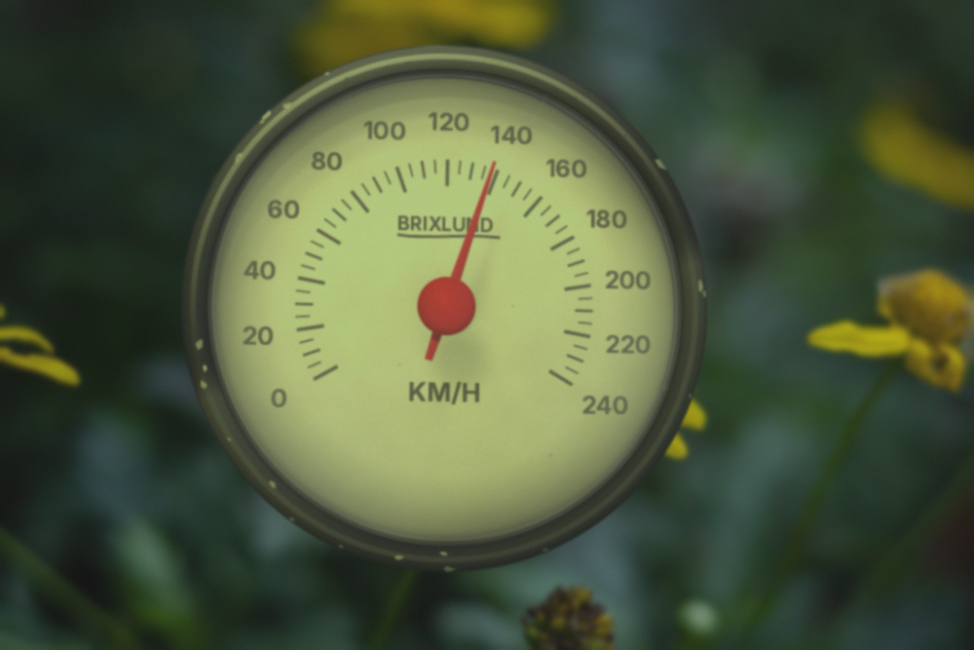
137.5 km/h
